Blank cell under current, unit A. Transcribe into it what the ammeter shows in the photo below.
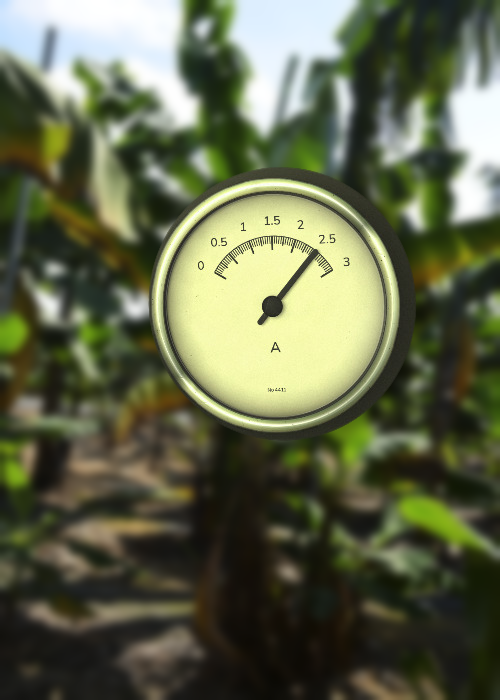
2.5 A
